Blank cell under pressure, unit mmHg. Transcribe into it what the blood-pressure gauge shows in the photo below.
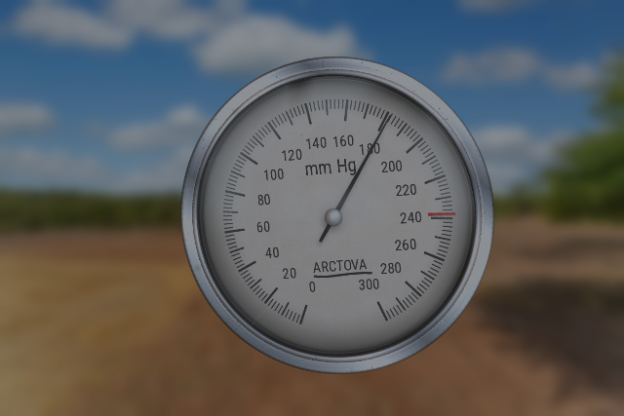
182 mmHg
